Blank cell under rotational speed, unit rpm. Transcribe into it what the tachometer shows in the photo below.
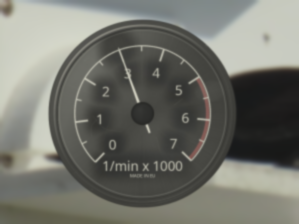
3000 rpm
